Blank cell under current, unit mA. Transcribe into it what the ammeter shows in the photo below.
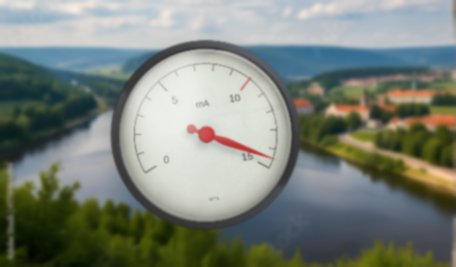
14.5 mA
